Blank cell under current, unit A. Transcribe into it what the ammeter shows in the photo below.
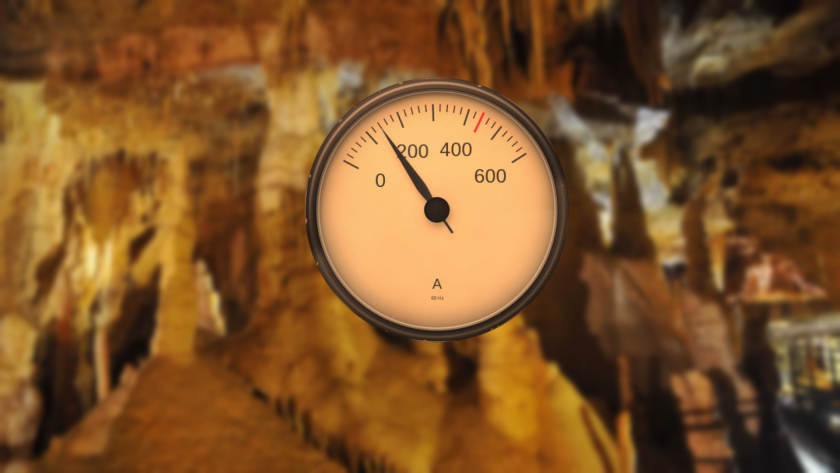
140 A
